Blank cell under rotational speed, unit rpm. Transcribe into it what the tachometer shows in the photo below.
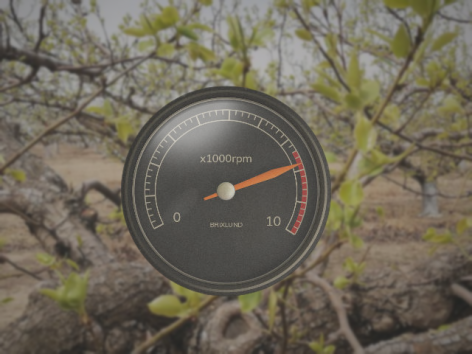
7800 rpm
